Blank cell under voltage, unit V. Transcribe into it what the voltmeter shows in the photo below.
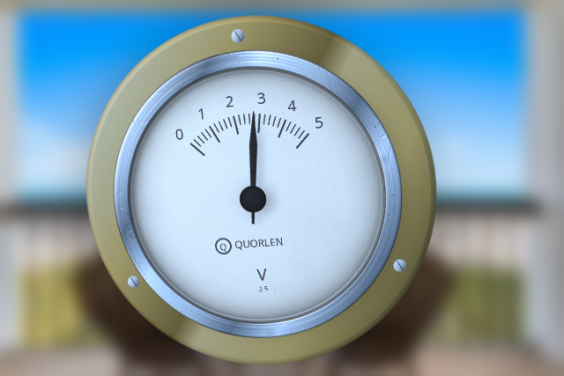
2.8 V
